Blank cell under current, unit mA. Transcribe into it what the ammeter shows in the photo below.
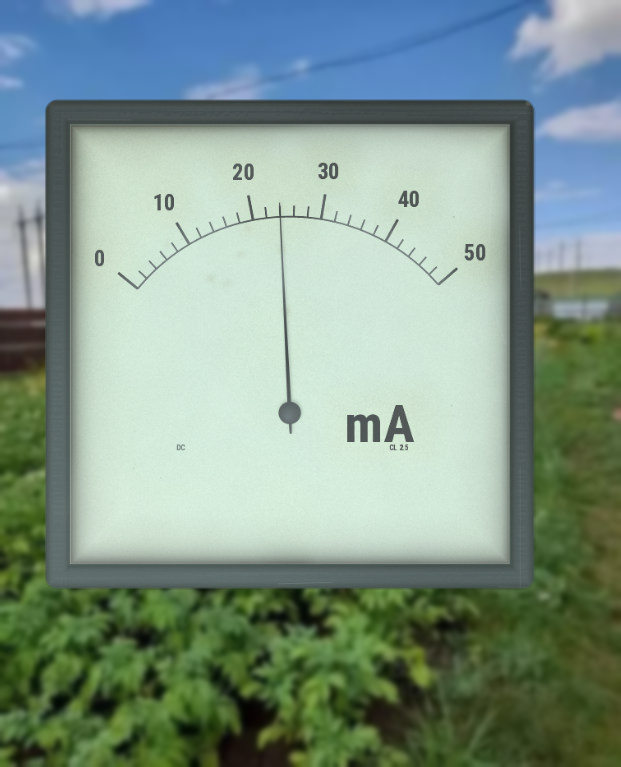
24 mA
